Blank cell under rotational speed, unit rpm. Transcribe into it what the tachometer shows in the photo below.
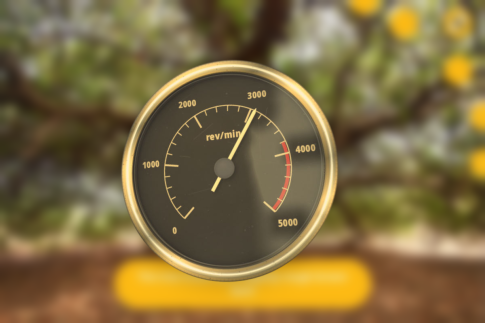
3100 rpm
